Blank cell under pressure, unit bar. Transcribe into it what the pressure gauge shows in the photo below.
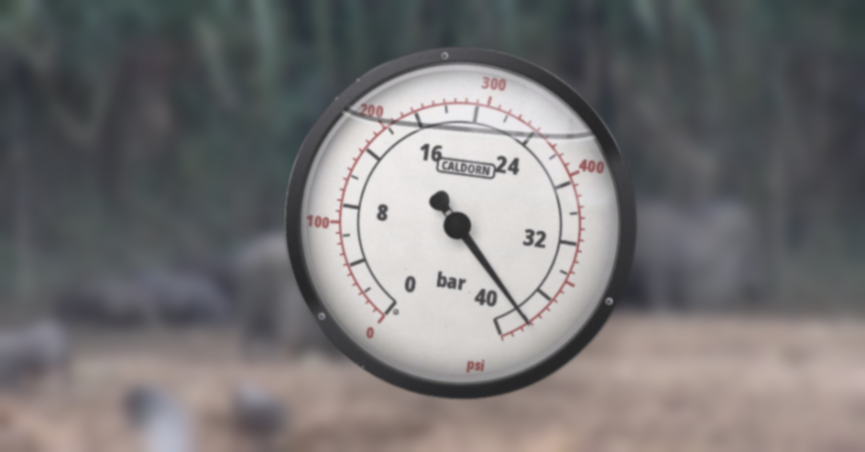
38 bar
